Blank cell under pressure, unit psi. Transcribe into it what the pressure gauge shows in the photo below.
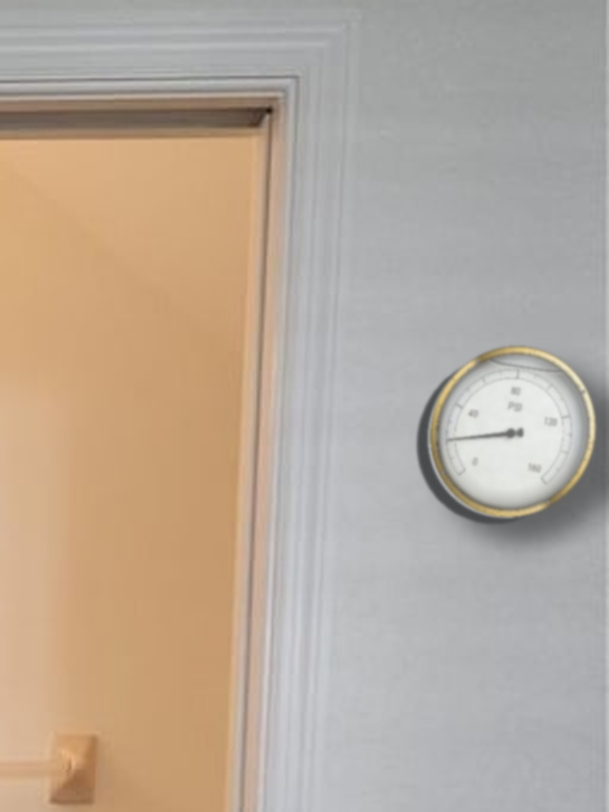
20 psi
